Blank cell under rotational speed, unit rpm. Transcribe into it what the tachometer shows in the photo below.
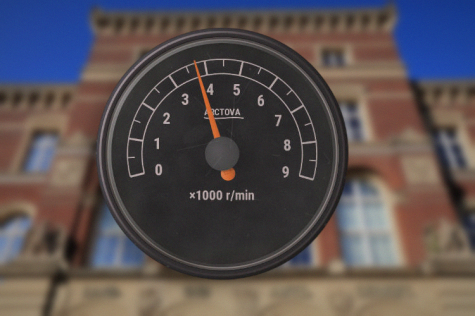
3750 rpm
